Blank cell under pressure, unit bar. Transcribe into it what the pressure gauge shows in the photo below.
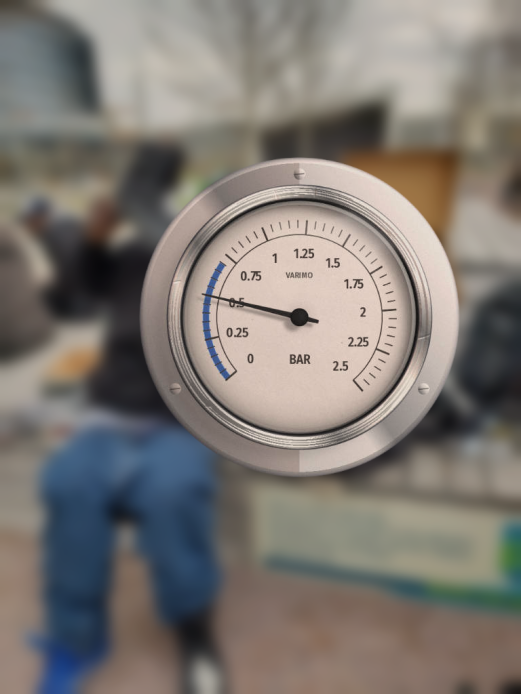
0.5 bar
